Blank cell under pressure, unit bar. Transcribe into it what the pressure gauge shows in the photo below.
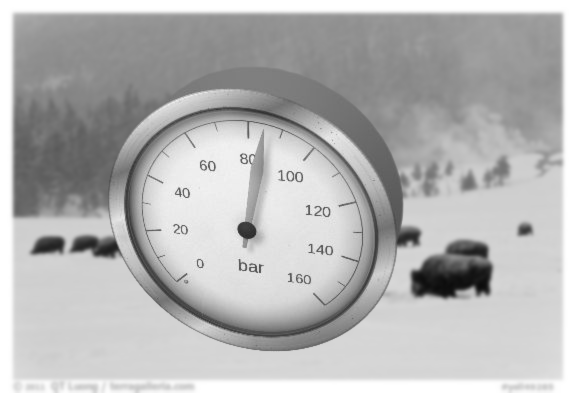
85 bar
